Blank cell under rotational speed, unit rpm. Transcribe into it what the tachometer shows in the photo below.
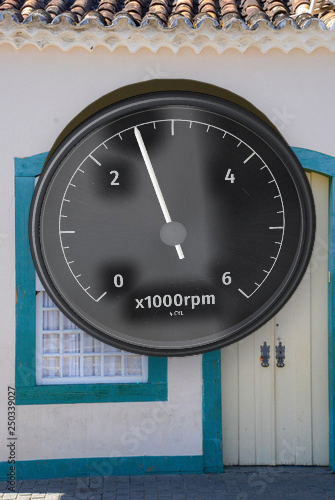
2600 rpm
